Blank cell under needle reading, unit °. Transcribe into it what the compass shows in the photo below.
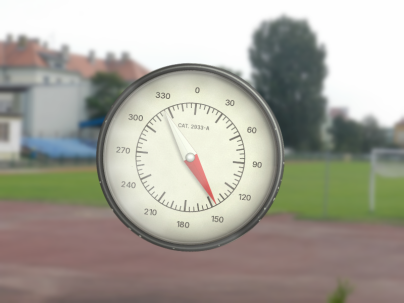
145 °
